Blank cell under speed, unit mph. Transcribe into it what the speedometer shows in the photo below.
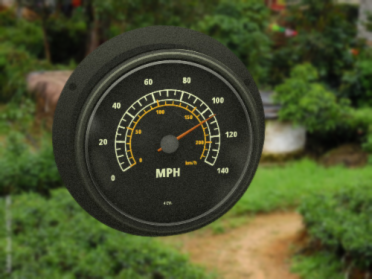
105 mph
